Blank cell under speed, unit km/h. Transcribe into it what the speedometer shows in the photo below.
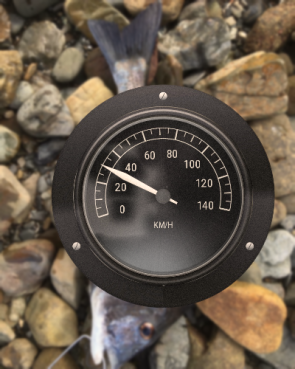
30 km/h
